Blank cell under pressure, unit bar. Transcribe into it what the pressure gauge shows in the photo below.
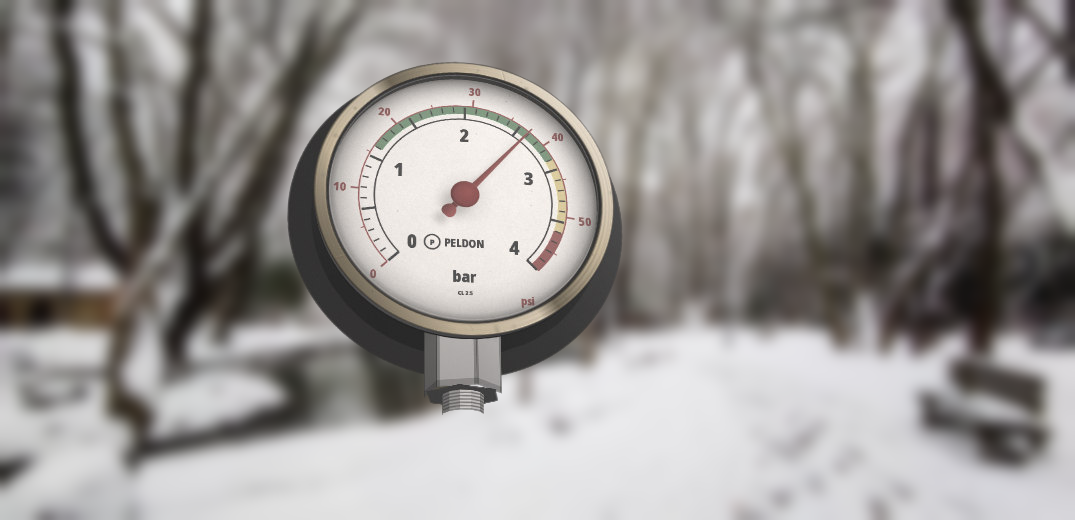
2.6 bar
